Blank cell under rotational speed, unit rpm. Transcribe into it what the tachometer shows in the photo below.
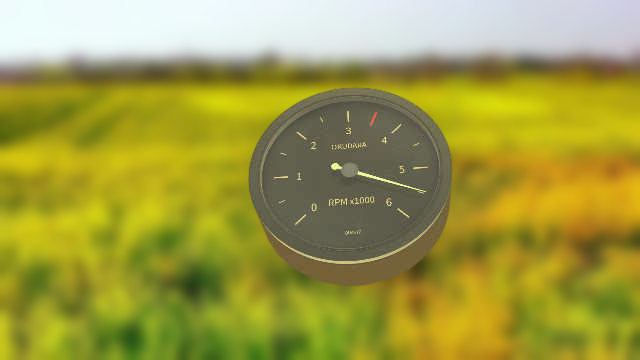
5500 rpm
